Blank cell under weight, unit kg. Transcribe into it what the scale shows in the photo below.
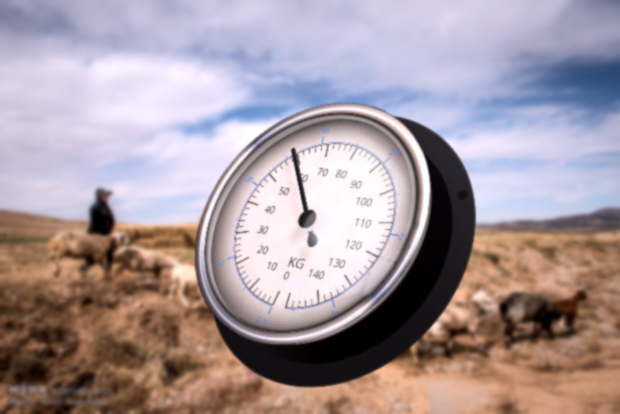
60 kg
